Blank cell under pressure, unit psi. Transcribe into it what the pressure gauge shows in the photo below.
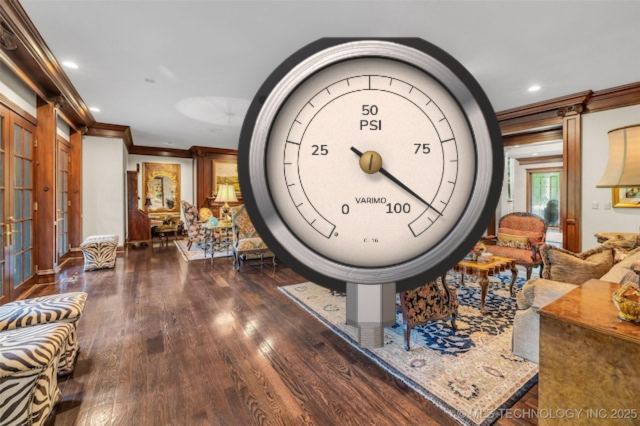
92.5 psi
